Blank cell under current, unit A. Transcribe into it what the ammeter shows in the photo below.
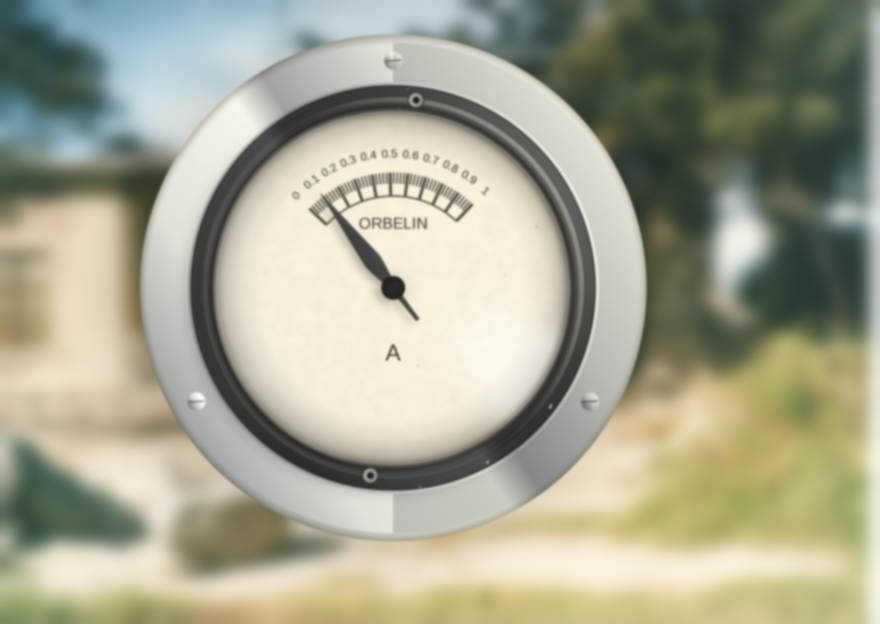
0.1 A
